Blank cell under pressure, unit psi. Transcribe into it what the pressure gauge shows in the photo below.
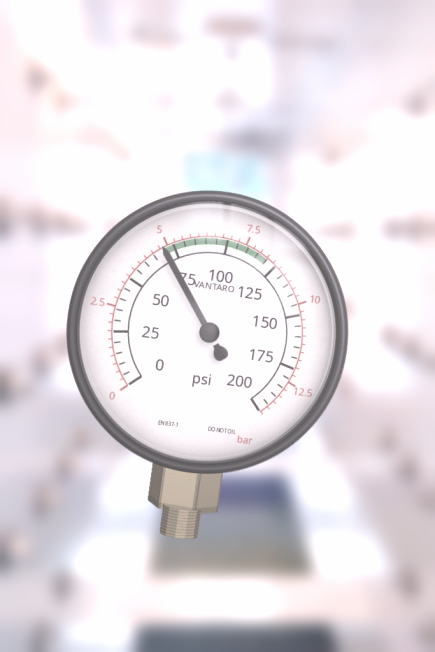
70 psi
